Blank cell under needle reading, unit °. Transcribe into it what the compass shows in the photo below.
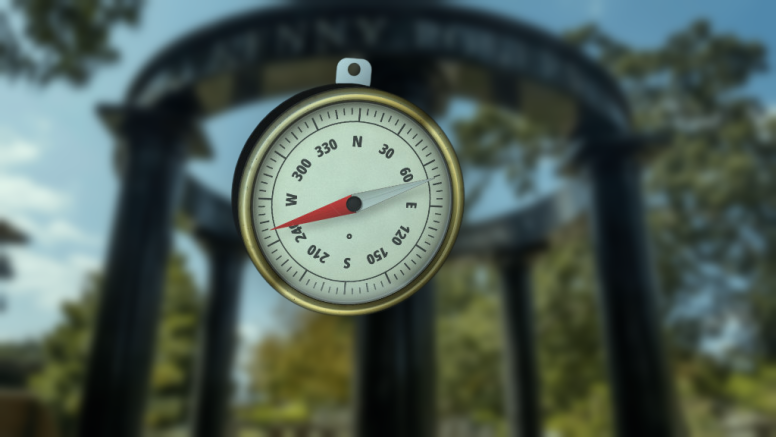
250 °
